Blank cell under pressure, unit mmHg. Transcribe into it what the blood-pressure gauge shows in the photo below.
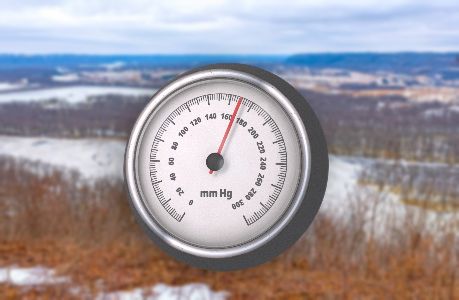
170 mmHg
